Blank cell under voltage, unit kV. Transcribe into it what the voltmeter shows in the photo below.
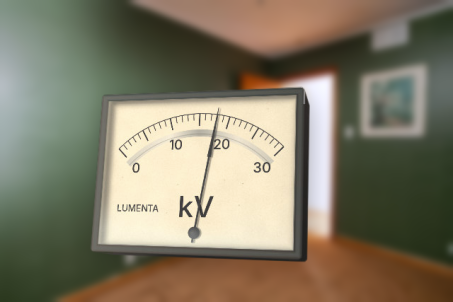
18 kV
